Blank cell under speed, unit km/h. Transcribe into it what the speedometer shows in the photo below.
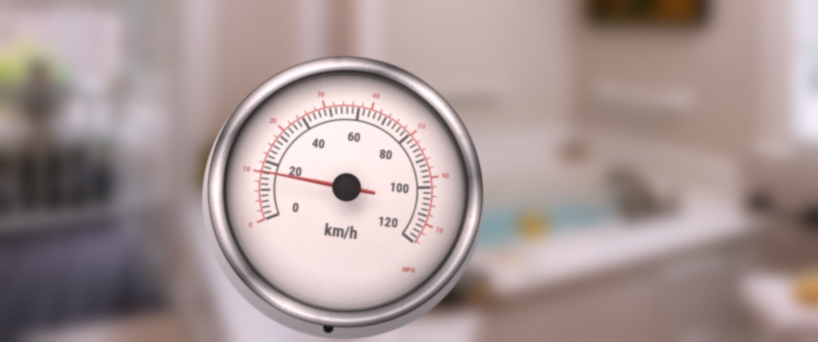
16 km/h
